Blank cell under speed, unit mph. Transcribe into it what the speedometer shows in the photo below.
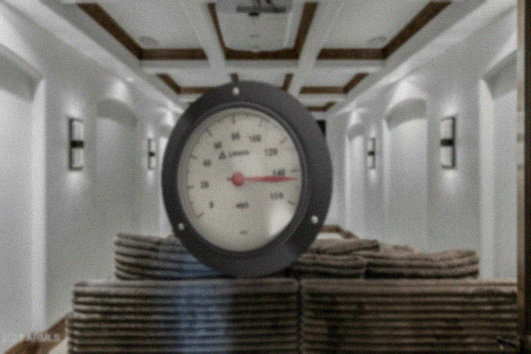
145 mph
